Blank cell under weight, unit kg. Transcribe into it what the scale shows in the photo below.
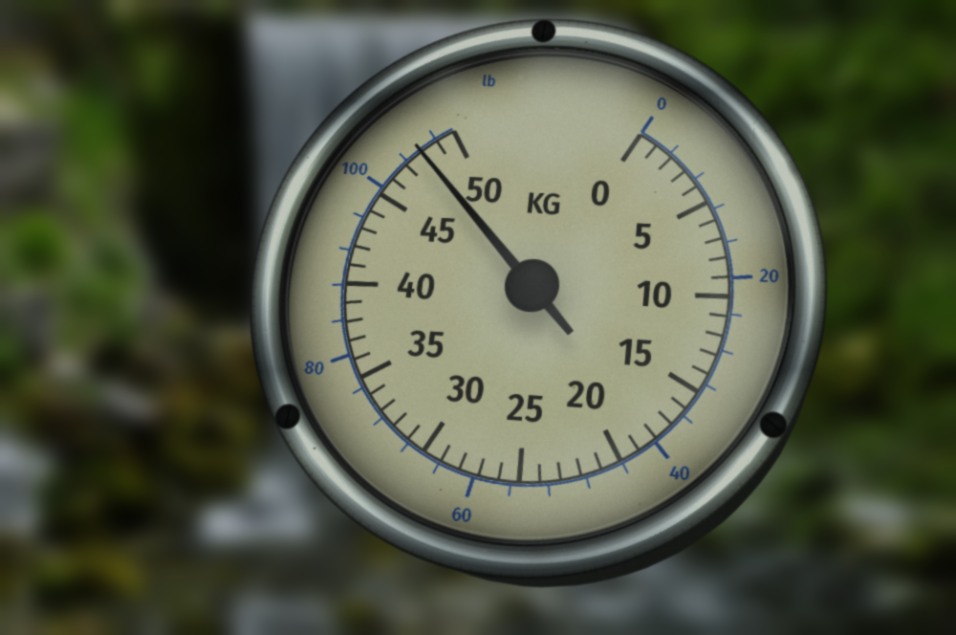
48 kg
